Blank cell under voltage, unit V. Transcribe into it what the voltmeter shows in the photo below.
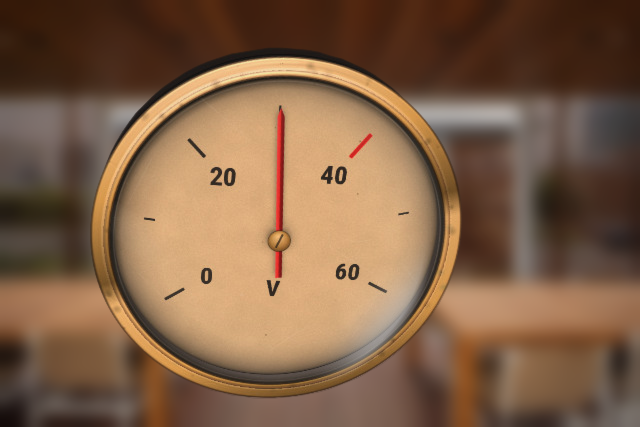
30 V
